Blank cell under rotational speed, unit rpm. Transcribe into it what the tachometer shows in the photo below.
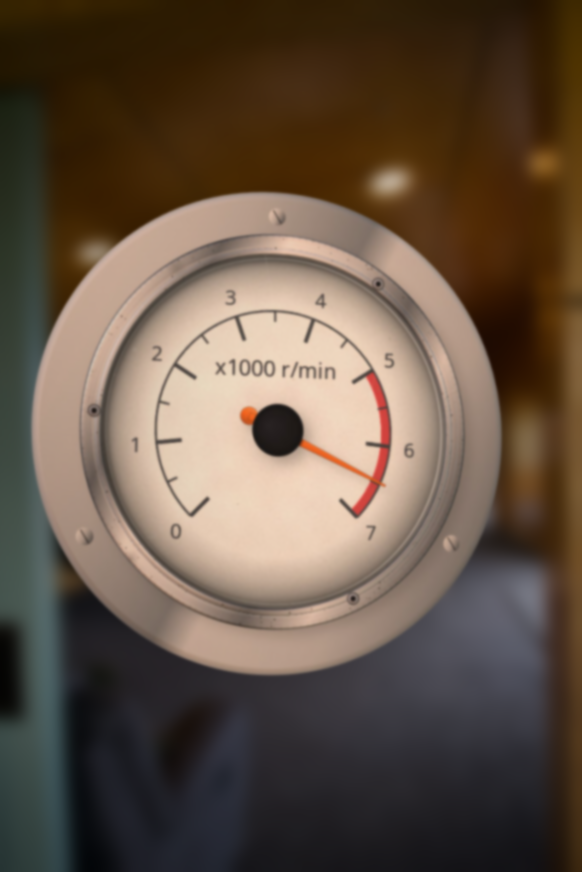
6500 rpm
